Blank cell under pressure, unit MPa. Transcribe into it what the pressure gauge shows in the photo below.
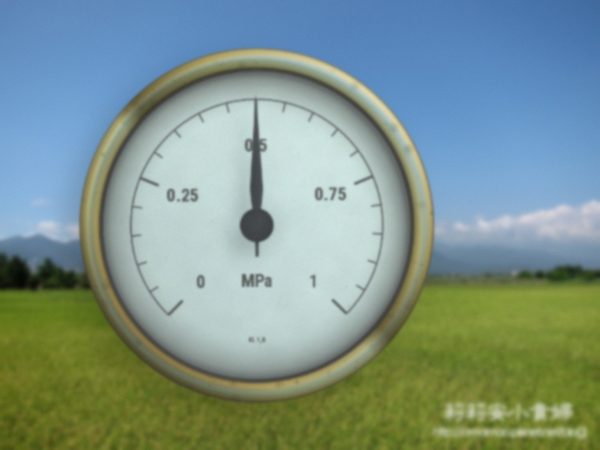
0.5 MPa
